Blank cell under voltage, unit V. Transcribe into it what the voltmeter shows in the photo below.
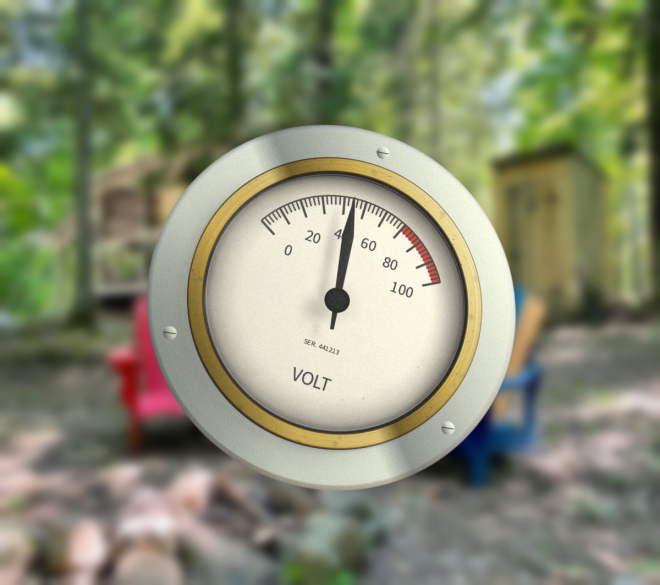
44 V
